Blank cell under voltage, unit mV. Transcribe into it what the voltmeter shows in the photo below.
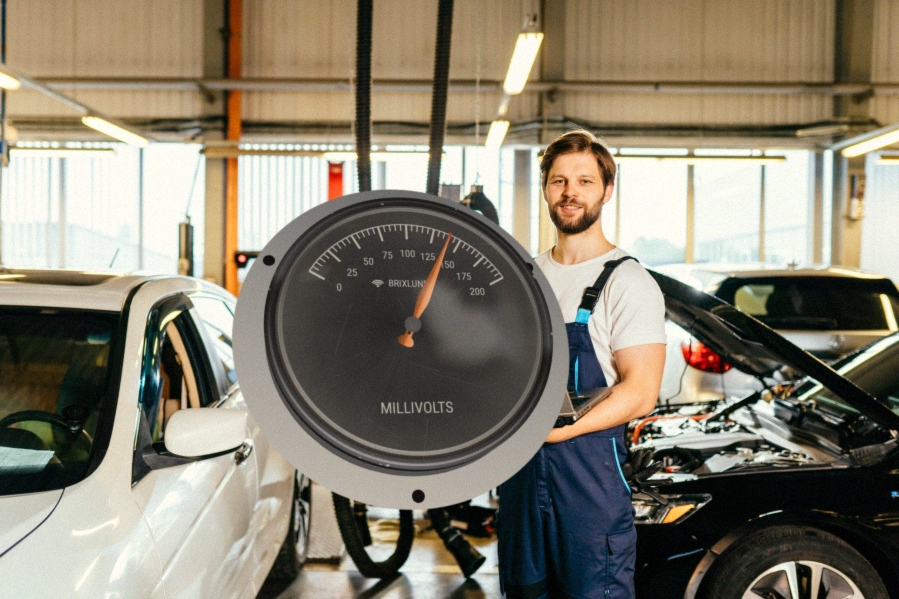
140 mV
